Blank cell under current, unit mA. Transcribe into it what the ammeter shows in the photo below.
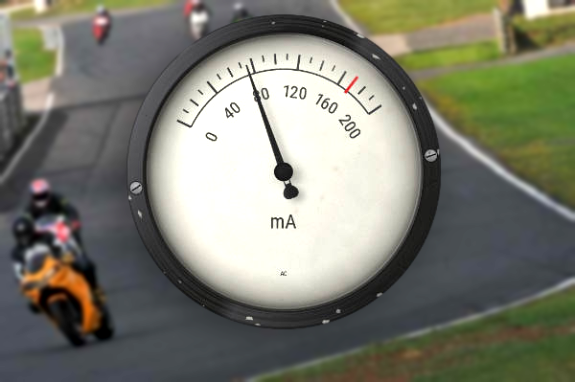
75 mA
